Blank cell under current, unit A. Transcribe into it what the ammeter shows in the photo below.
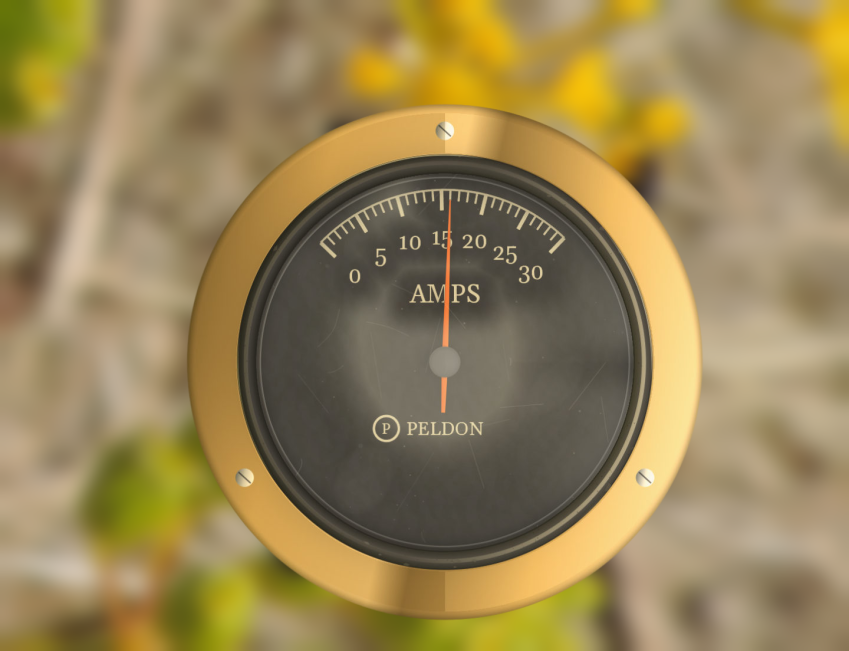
16 A
